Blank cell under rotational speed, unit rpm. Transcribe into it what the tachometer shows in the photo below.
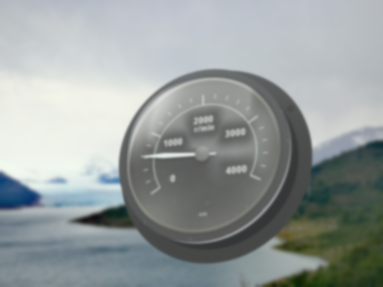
600 rpm
